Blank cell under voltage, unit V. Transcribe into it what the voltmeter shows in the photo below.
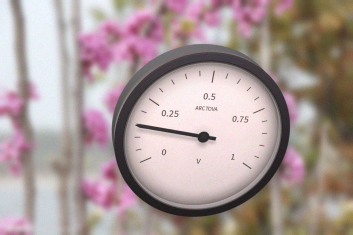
0.15 V
